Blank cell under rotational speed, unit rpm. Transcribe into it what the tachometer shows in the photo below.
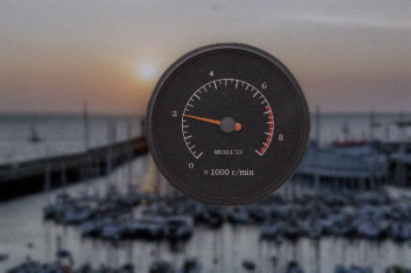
2000 rpm
